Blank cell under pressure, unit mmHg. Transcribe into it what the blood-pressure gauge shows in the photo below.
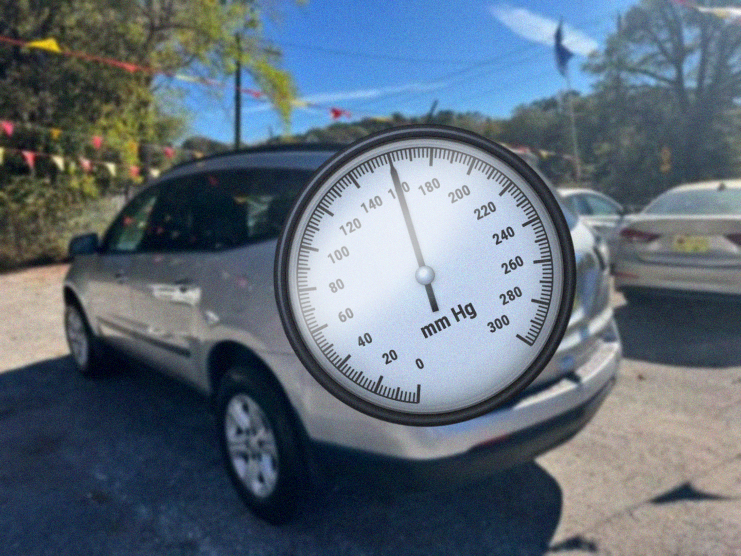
160 mmHg
